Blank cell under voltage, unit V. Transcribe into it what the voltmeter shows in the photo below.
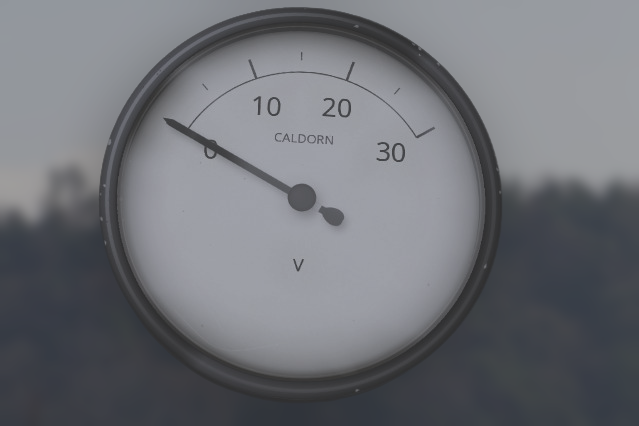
0 V
